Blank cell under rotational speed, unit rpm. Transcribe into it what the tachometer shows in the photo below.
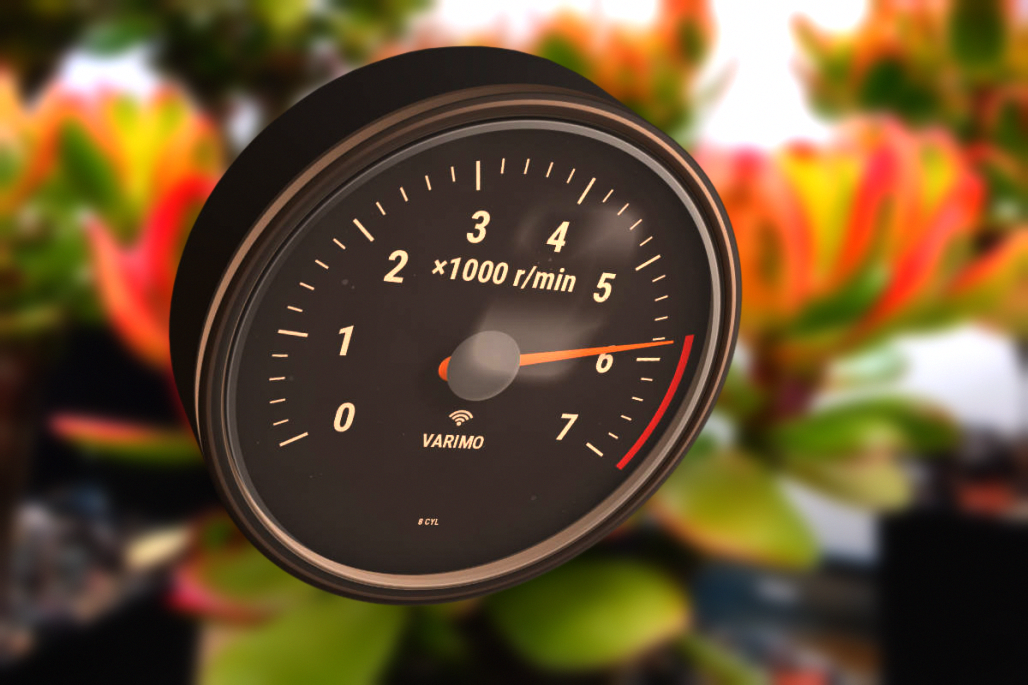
5800 rpm
